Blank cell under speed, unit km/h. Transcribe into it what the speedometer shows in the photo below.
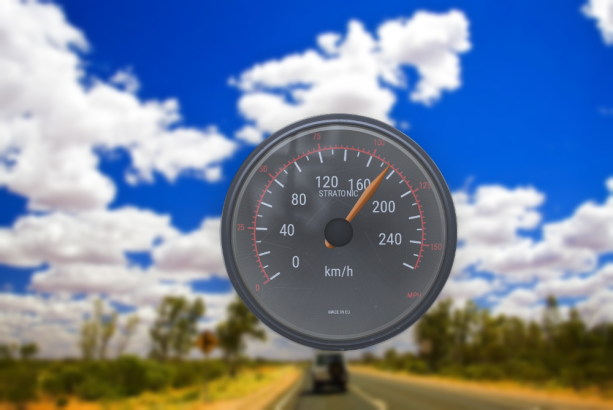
175 km/h
